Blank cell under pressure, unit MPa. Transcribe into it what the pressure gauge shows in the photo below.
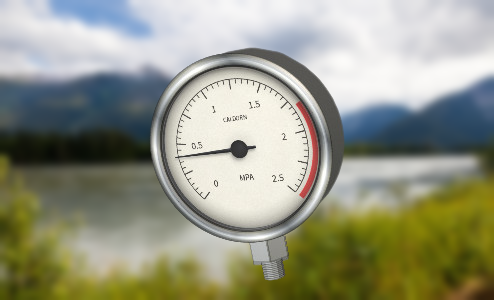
0.4 MPa
